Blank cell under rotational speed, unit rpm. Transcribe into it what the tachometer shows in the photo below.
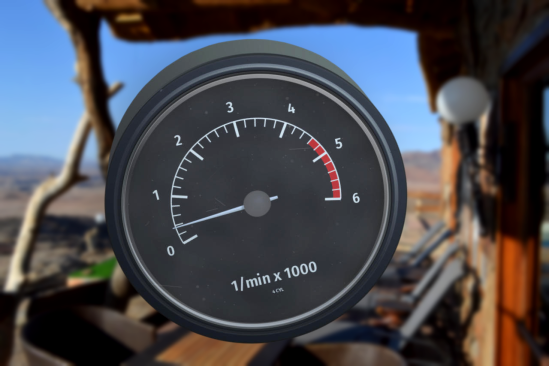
400 rpm
